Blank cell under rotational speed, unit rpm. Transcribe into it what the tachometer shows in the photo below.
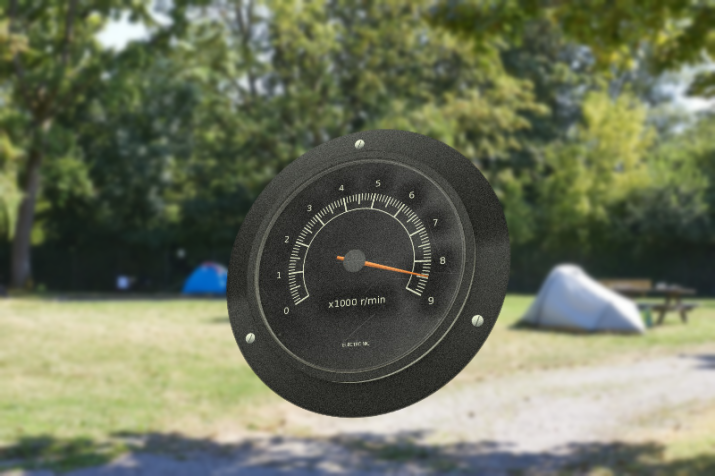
8500 rpm
